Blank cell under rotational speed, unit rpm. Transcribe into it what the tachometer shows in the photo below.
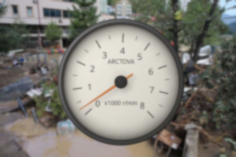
250 rpm
